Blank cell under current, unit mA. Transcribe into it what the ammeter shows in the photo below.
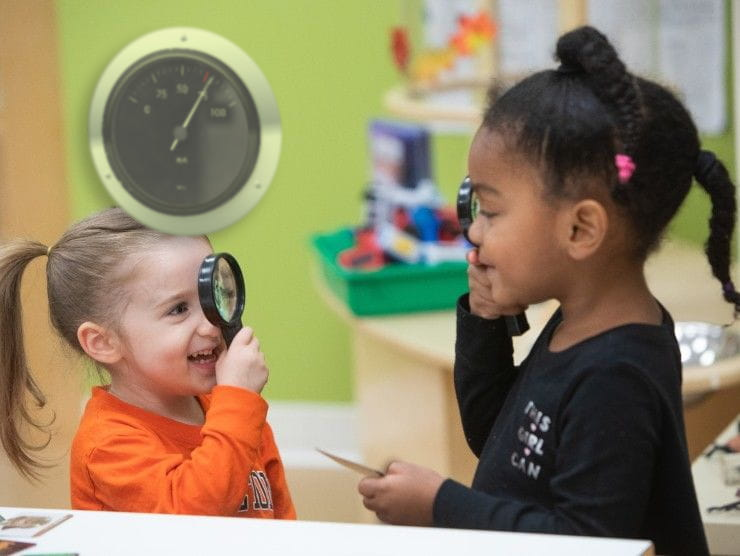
75 mA
